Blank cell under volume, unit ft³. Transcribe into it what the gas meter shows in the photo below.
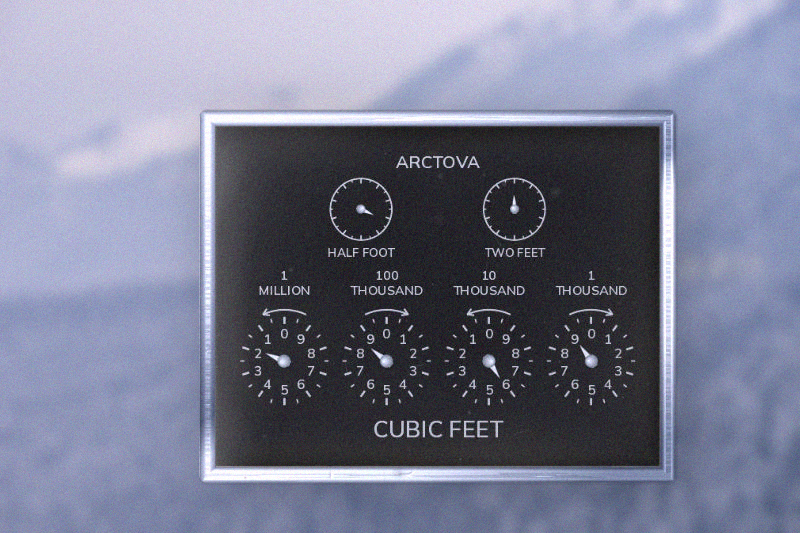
185900 ft³
